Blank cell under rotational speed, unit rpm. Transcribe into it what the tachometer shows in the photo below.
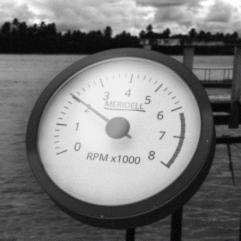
2000 rpm
